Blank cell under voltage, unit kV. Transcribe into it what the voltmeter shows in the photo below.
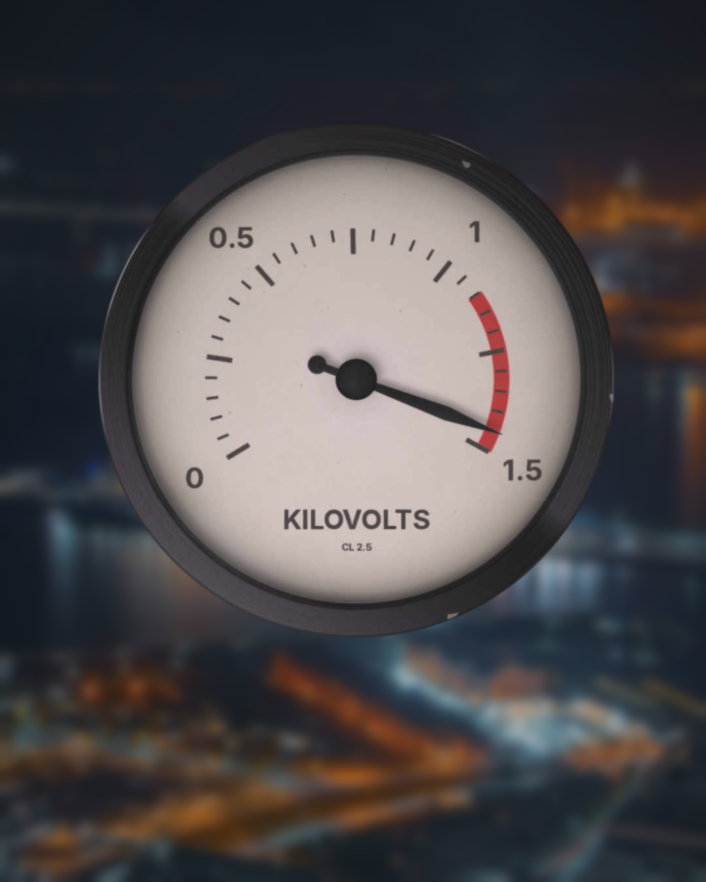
1.45 kV
